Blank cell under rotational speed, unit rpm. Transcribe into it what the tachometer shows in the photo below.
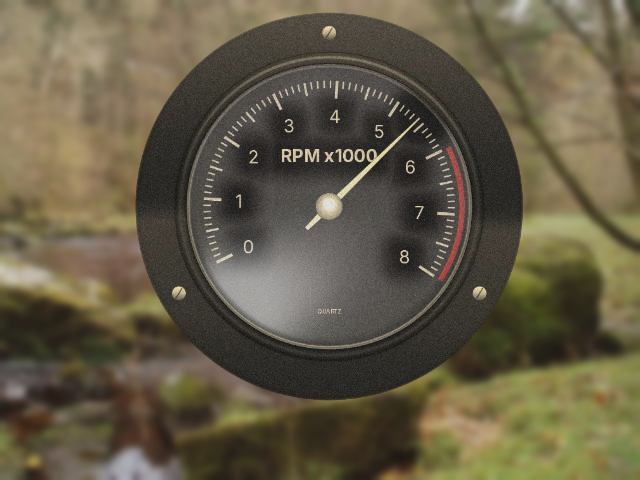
5400 rpm
